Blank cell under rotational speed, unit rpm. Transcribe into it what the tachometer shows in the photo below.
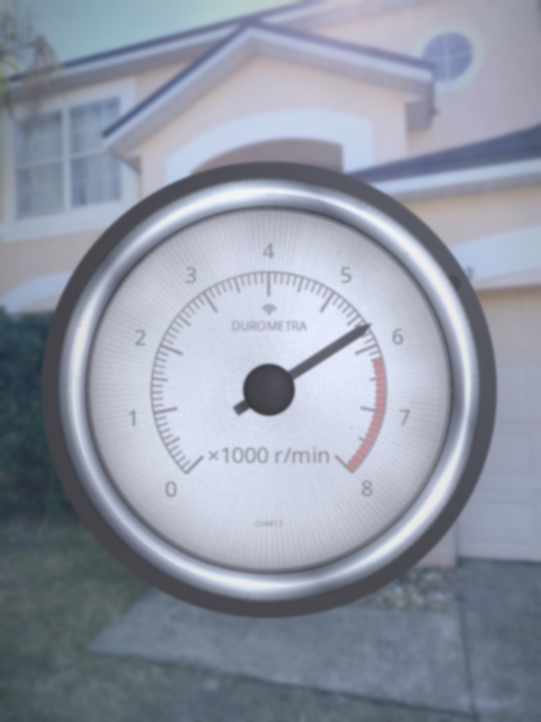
5700 rpm
